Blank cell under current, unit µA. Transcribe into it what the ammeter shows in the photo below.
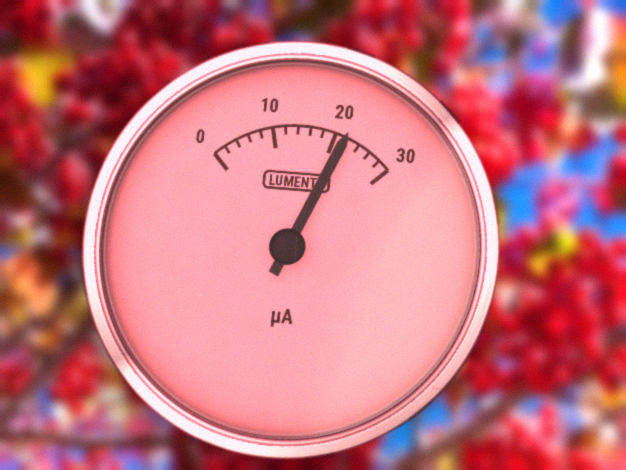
22 µA
